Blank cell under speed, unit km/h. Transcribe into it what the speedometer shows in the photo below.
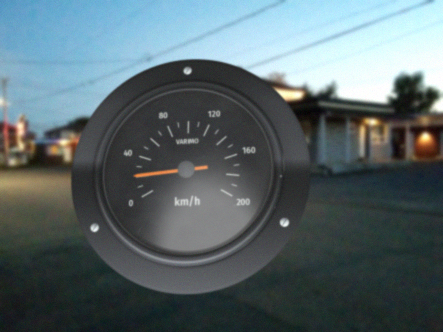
20 km/h
